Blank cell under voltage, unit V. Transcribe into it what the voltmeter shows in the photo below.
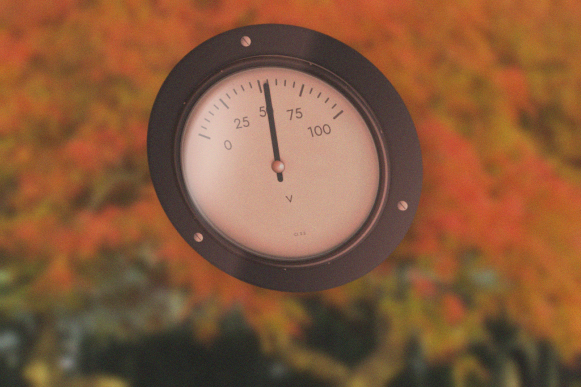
55 V
